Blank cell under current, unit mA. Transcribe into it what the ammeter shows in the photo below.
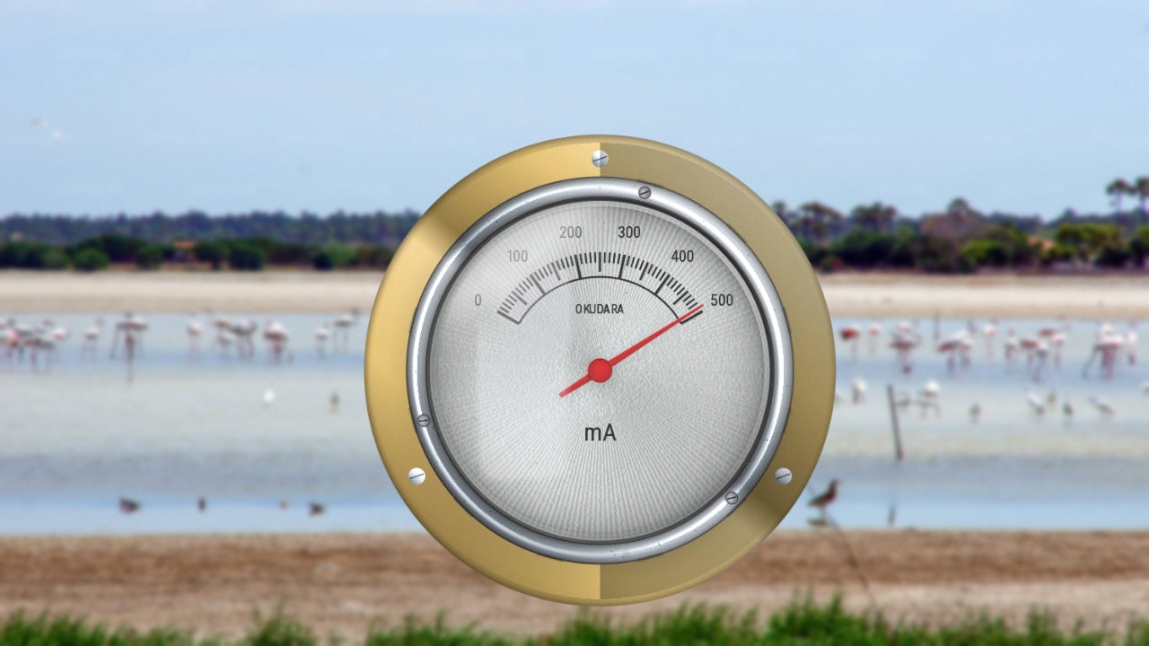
490 mA
